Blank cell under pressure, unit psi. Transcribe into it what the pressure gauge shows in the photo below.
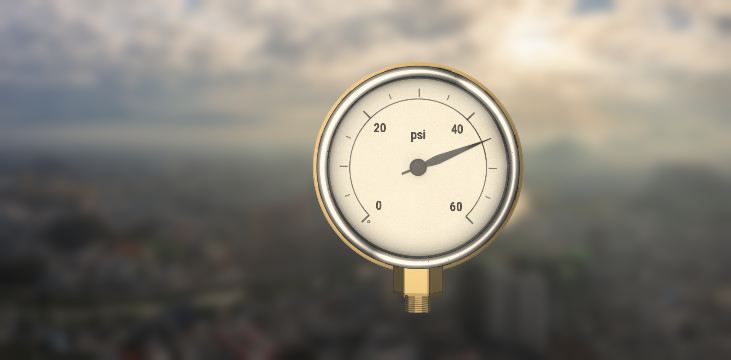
45 psi
